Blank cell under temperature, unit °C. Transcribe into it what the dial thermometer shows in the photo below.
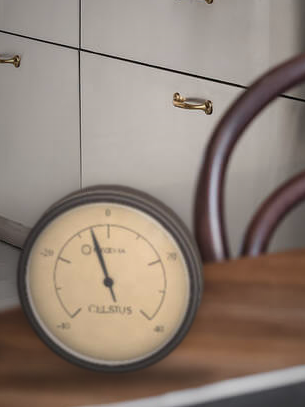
-5 °C
